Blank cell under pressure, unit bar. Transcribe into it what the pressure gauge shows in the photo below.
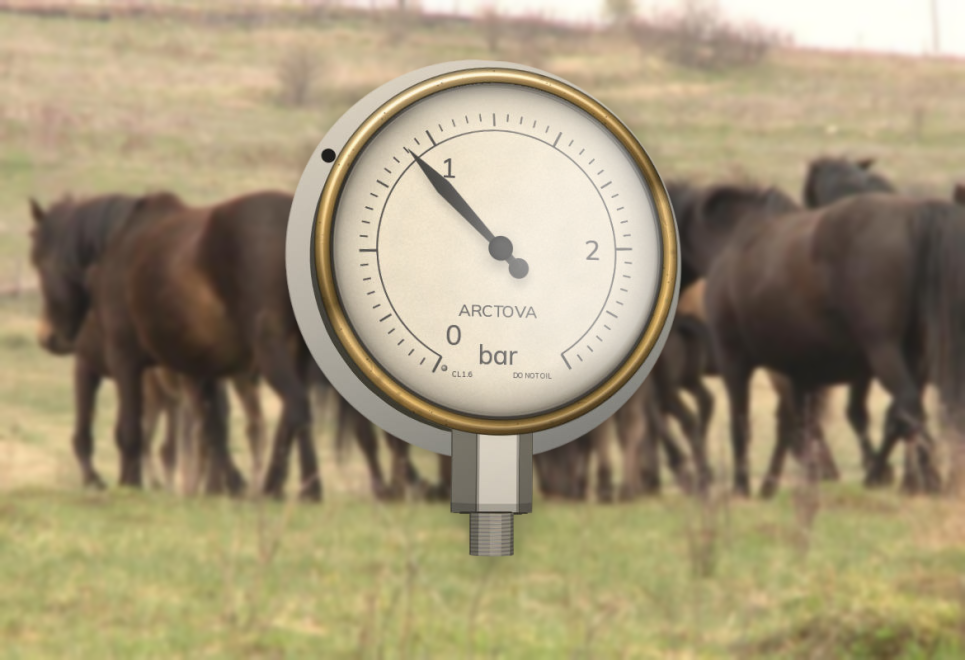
0.9 bar
